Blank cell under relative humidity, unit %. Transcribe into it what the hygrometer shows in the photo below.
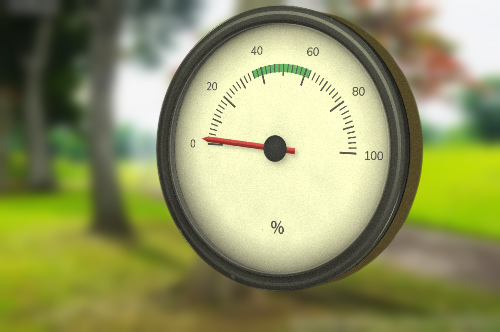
2 %
